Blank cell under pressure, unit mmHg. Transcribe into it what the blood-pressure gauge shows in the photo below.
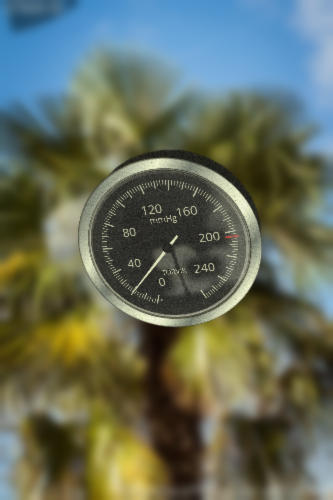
20 mmHg
